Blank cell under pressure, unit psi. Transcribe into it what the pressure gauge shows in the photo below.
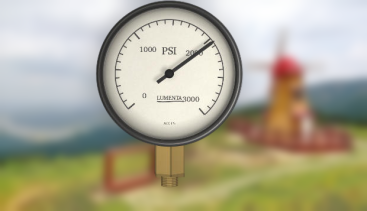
2050 psi
